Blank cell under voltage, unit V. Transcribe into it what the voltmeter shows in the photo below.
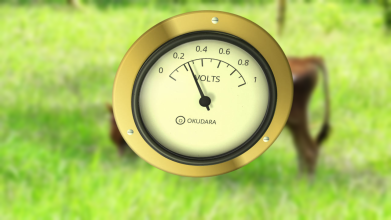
0.25 V
